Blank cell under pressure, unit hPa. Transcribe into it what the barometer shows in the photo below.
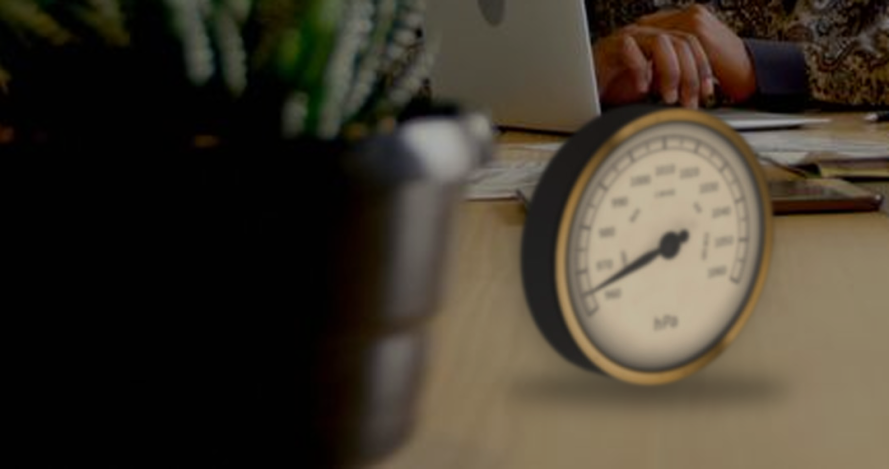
965 hPa
